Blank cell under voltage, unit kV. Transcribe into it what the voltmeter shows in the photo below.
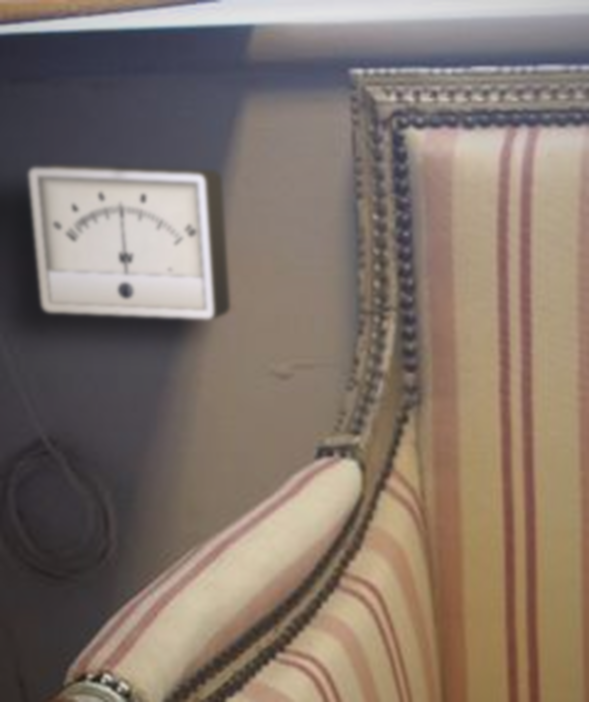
7 kV
